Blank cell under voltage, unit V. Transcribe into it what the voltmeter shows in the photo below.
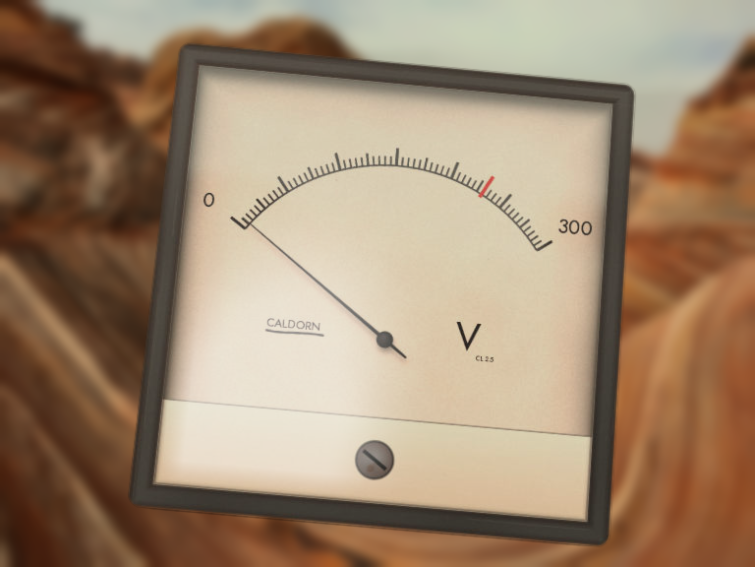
5 V
